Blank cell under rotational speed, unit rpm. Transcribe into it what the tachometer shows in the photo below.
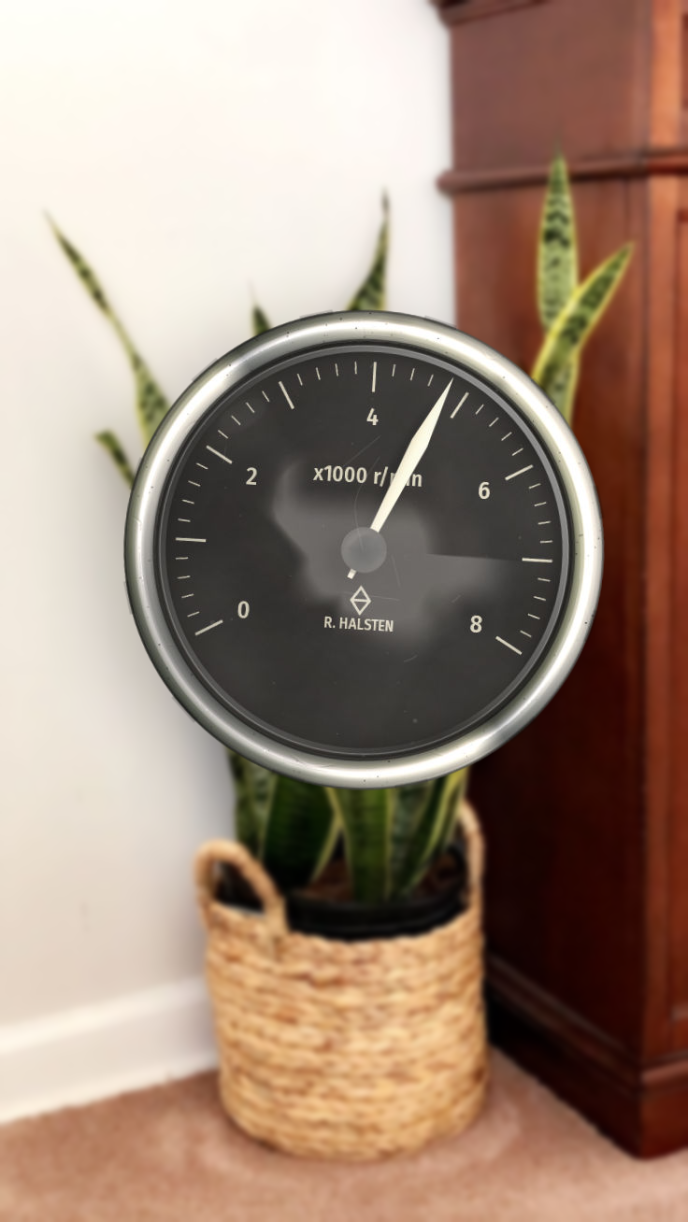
4800 rpm
